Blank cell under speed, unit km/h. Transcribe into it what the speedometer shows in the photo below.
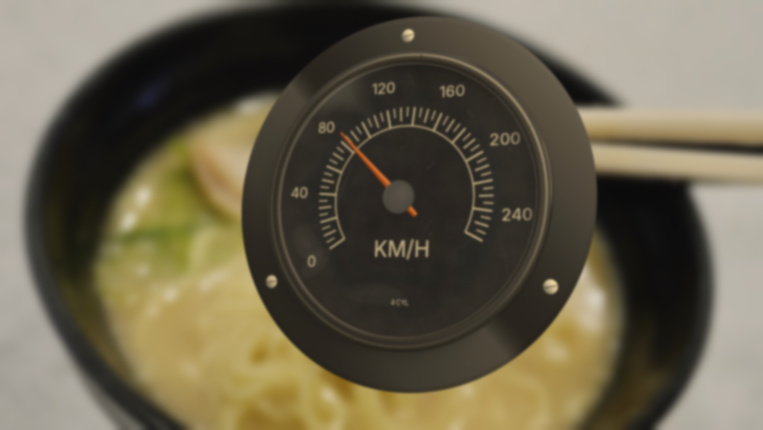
85 km/h
